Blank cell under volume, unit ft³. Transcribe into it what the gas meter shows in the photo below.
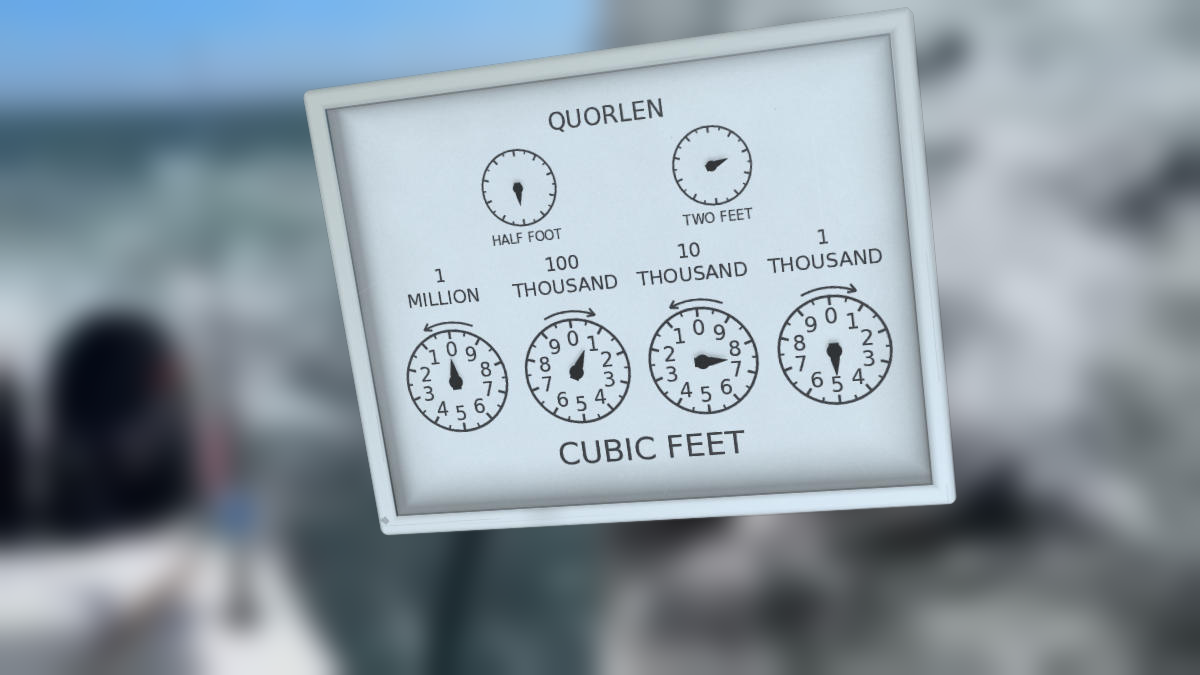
7500 ft³
